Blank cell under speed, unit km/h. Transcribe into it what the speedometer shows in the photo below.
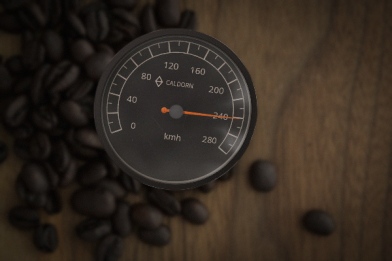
240 km/h
